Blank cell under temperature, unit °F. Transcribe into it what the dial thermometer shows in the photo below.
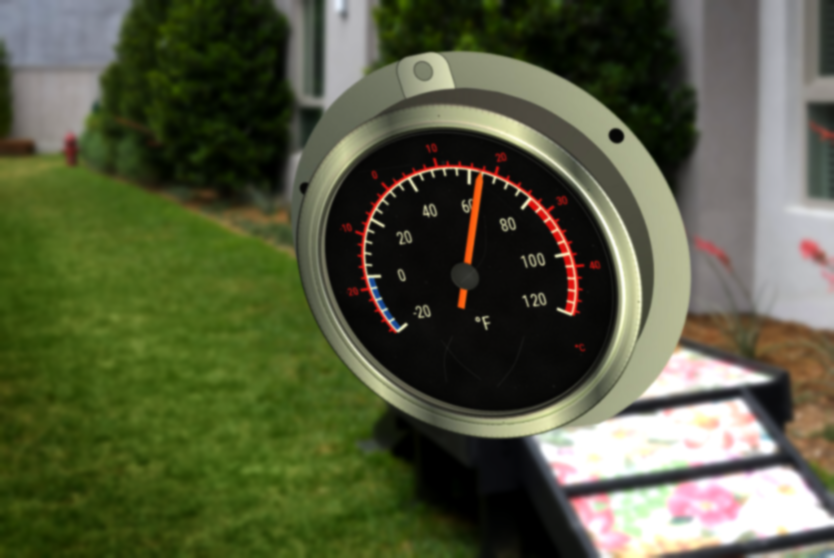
64 °F
